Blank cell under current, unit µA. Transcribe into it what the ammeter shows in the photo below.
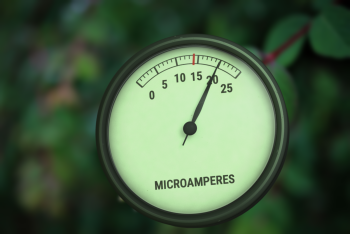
20 µA
